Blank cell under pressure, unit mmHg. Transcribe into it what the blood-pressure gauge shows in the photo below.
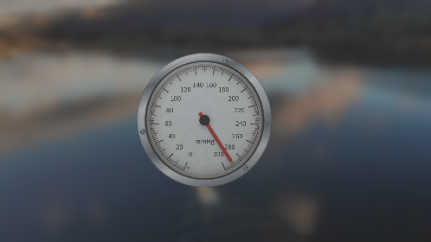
290 mmHg
